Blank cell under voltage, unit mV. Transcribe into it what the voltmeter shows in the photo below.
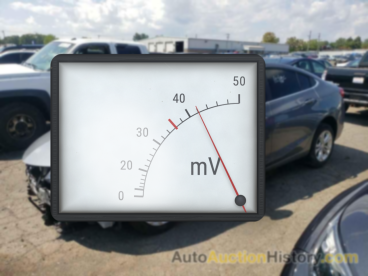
42 mV
